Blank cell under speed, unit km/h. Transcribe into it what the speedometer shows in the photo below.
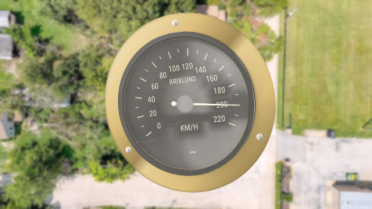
200 km/h
